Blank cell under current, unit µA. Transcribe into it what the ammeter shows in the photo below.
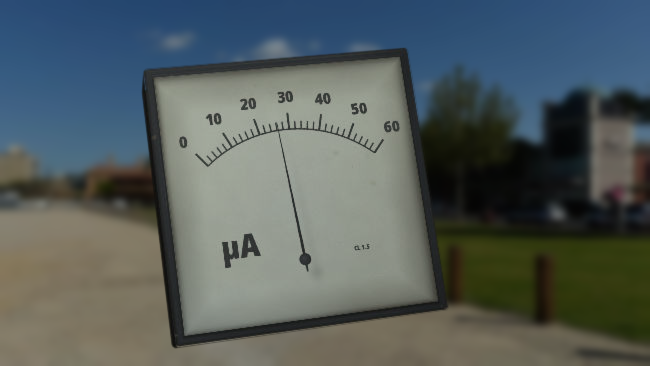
26 µA
